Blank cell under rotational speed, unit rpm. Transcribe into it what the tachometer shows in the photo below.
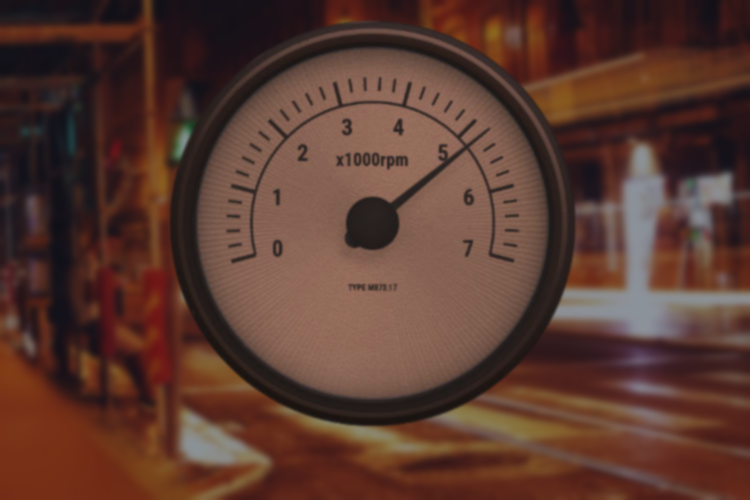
5200 rpm
